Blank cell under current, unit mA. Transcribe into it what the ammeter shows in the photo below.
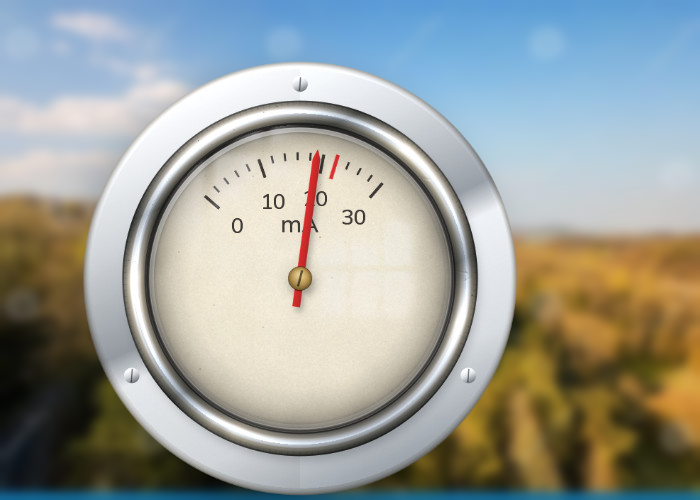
19 mA
